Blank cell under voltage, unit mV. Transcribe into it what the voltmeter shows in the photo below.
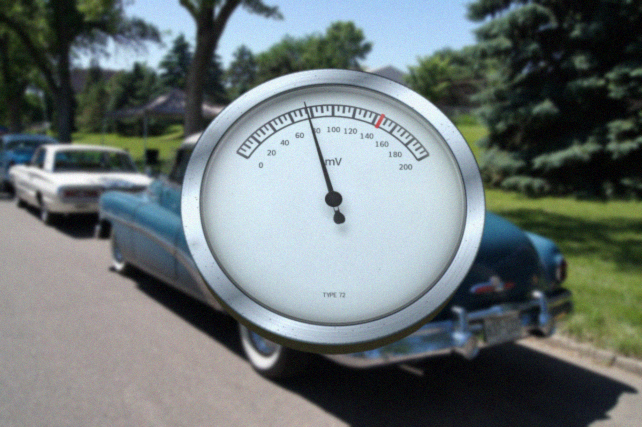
75 mV
